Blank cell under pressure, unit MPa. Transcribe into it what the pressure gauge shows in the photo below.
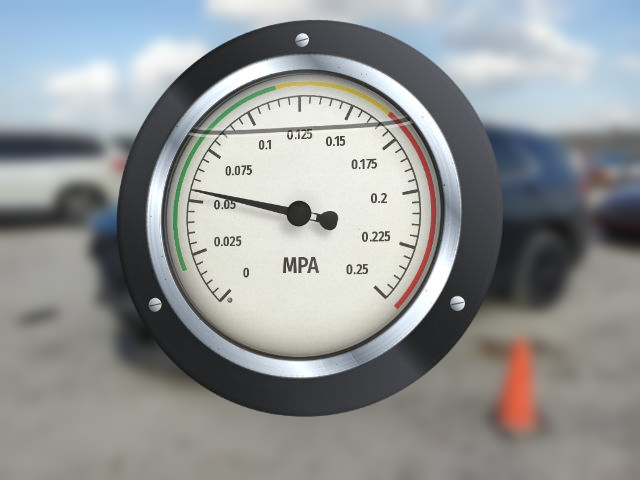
0.055 MPa
